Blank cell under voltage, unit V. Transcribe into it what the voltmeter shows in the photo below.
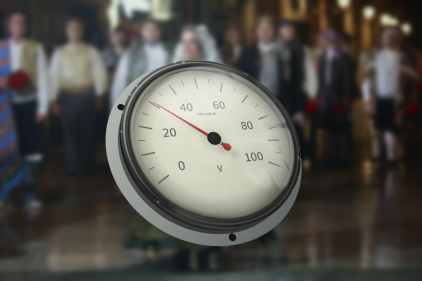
30 V
